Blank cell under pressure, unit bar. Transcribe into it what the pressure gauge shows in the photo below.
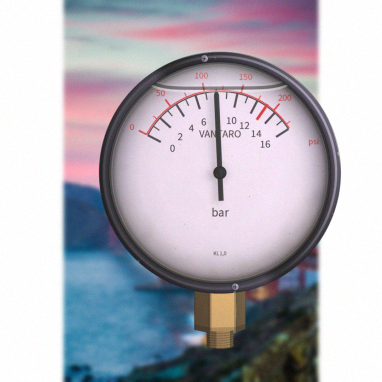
8 bar
